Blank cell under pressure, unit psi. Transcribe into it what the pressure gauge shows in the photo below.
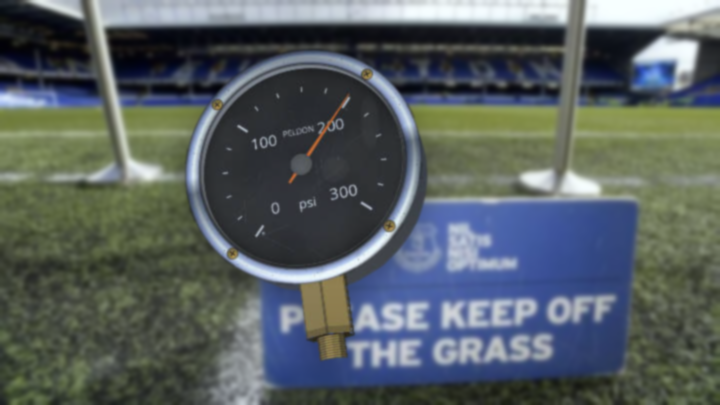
200 psi
